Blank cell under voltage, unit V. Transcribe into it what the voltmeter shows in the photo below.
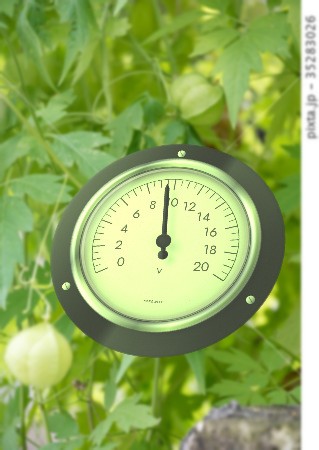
9.5 V
